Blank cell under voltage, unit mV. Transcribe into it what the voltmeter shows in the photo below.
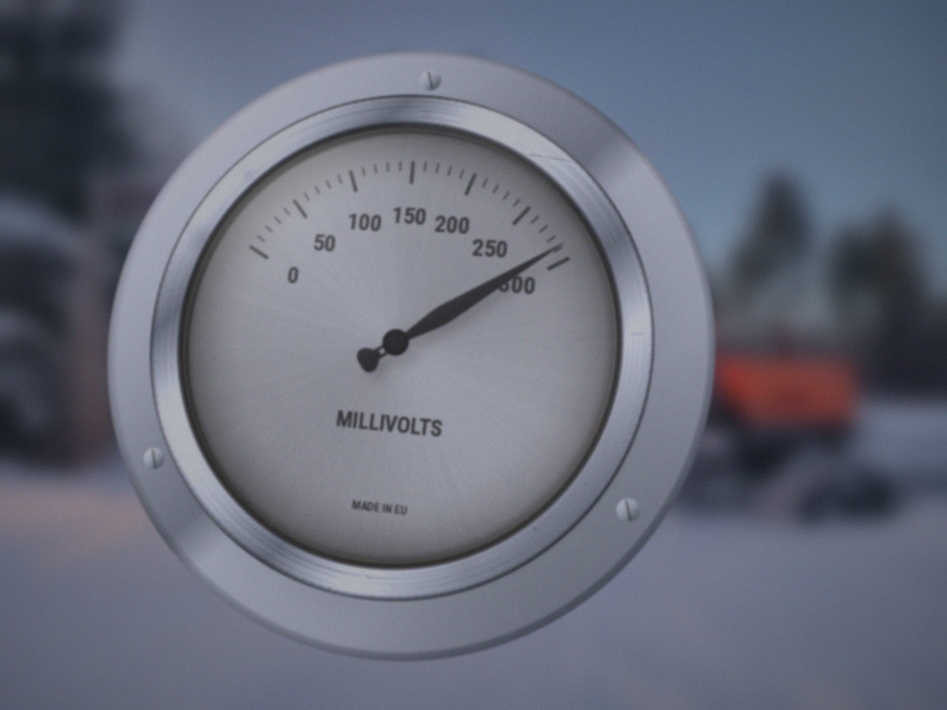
290 mV
